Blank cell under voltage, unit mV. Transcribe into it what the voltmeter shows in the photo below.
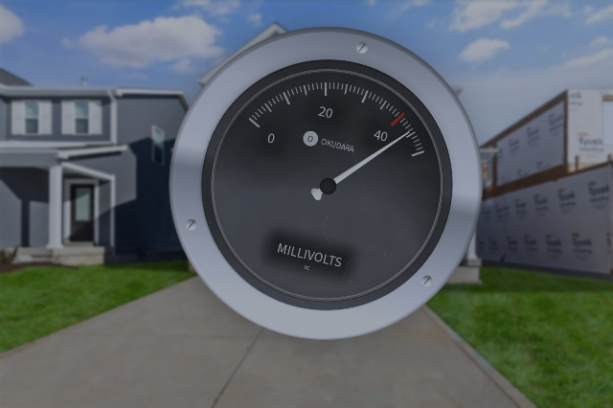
44 mV
